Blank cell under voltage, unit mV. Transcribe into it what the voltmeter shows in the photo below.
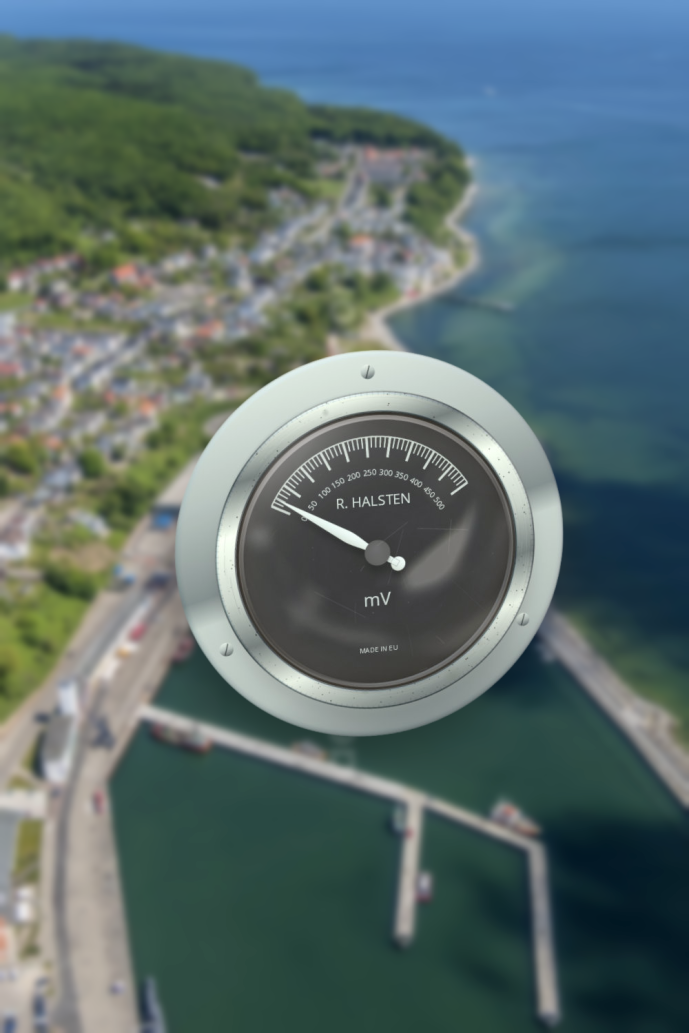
20 mV
